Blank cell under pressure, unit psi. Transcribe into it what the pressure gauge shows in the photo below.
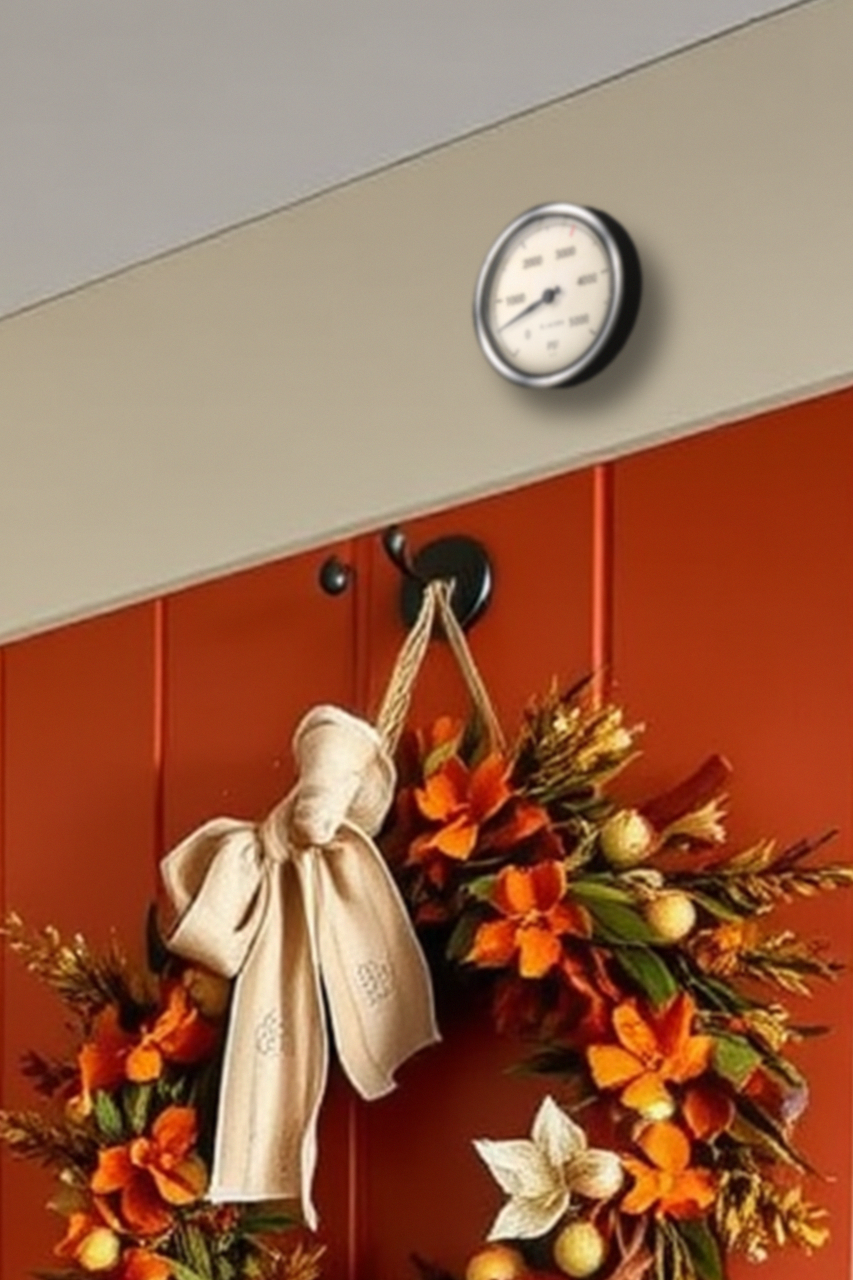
500 psi
